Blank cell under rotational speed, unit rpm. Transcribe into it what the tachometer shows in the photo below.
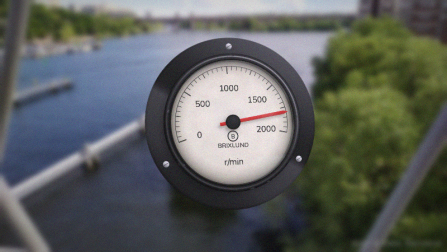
1800 rpm
